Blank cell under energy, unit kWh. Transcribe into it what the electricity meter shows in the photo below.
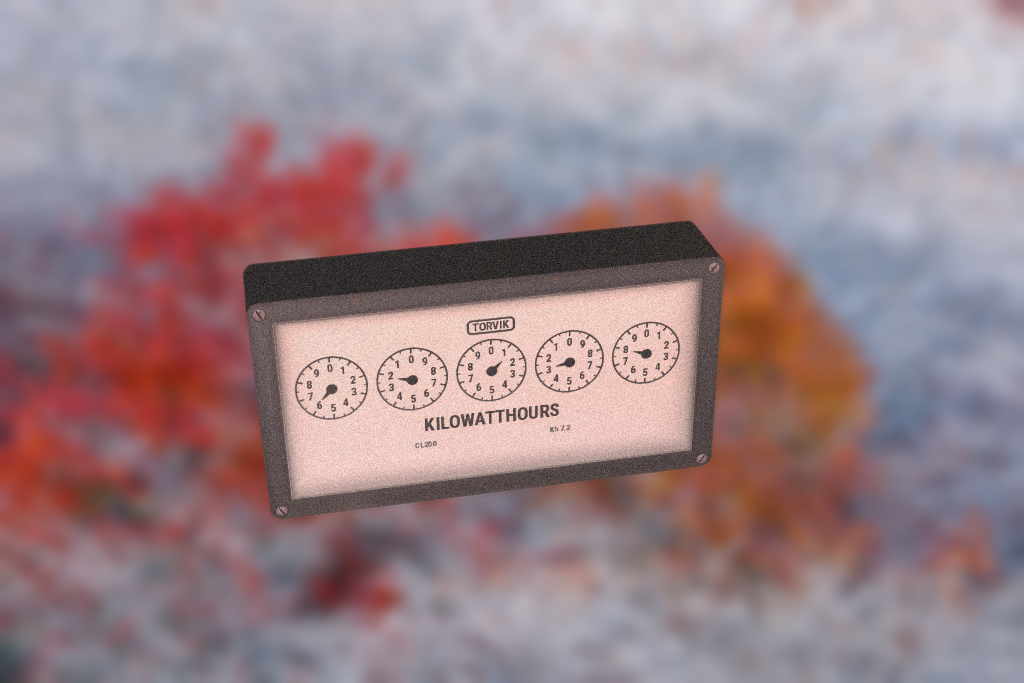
62128 kWh
